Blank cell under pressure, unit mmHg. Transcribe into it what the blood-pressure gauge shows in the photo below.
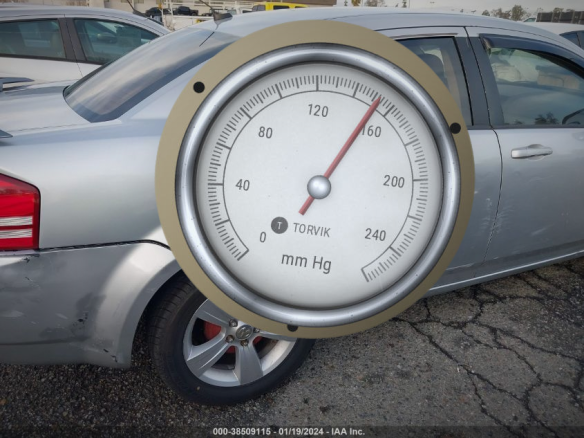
152 mmHg
